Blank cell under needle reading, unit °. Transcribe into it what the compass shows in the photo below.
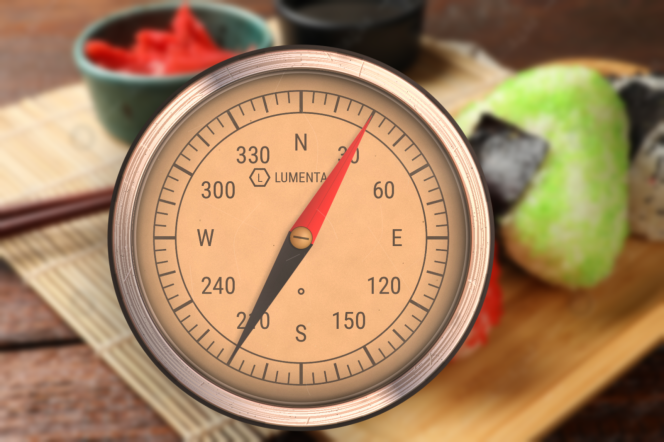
30 °
